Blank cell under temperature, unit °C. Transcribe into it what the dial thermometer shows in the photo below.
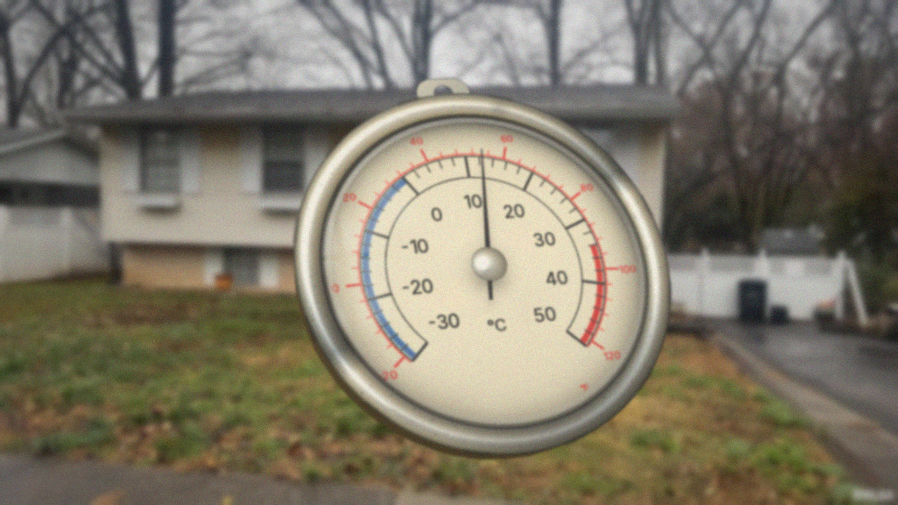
12 °C
